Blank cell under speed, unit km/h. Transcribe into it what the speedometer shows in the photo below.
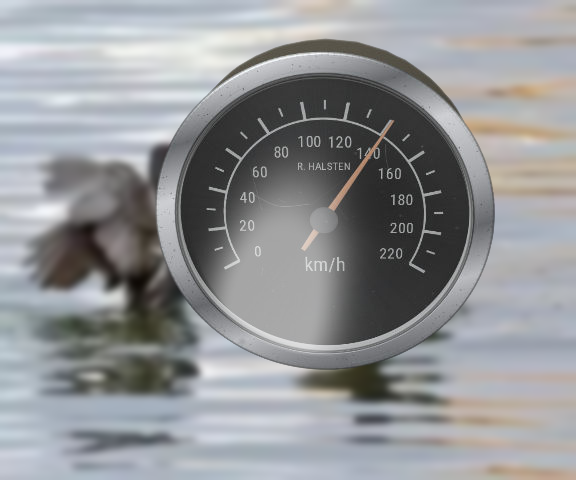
140 km/h
